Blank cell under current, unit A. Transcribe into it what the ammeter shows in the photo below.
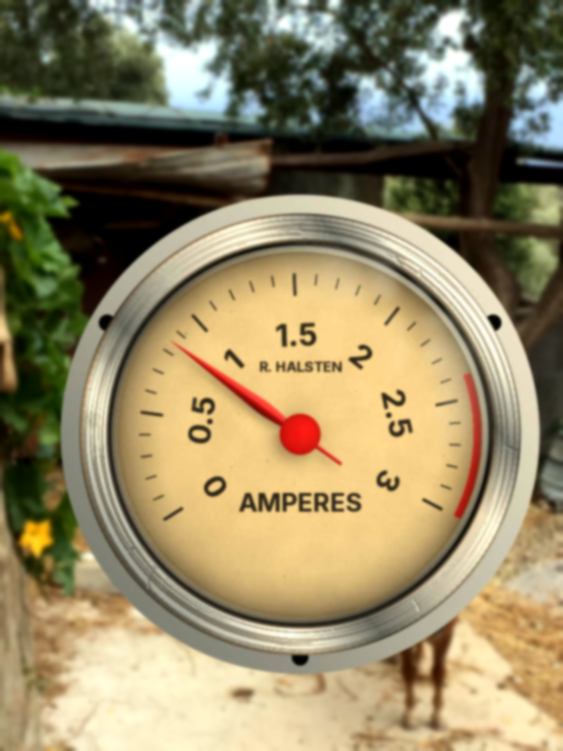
0.85 A
